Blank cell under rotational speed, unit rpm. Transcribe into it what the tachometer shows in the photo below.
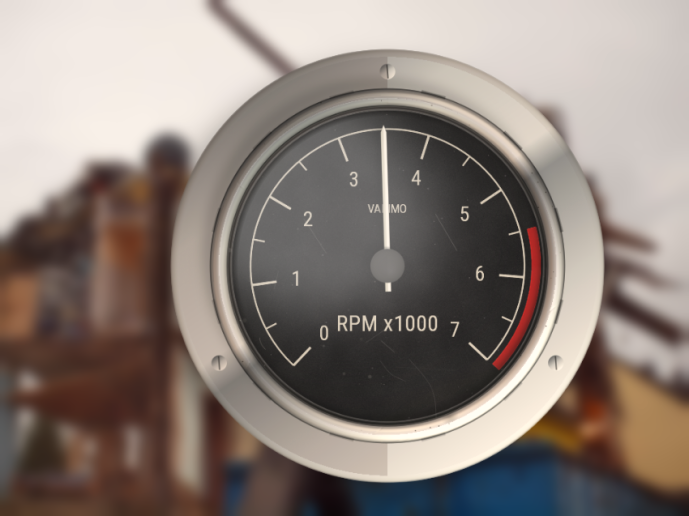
3500 rpm
